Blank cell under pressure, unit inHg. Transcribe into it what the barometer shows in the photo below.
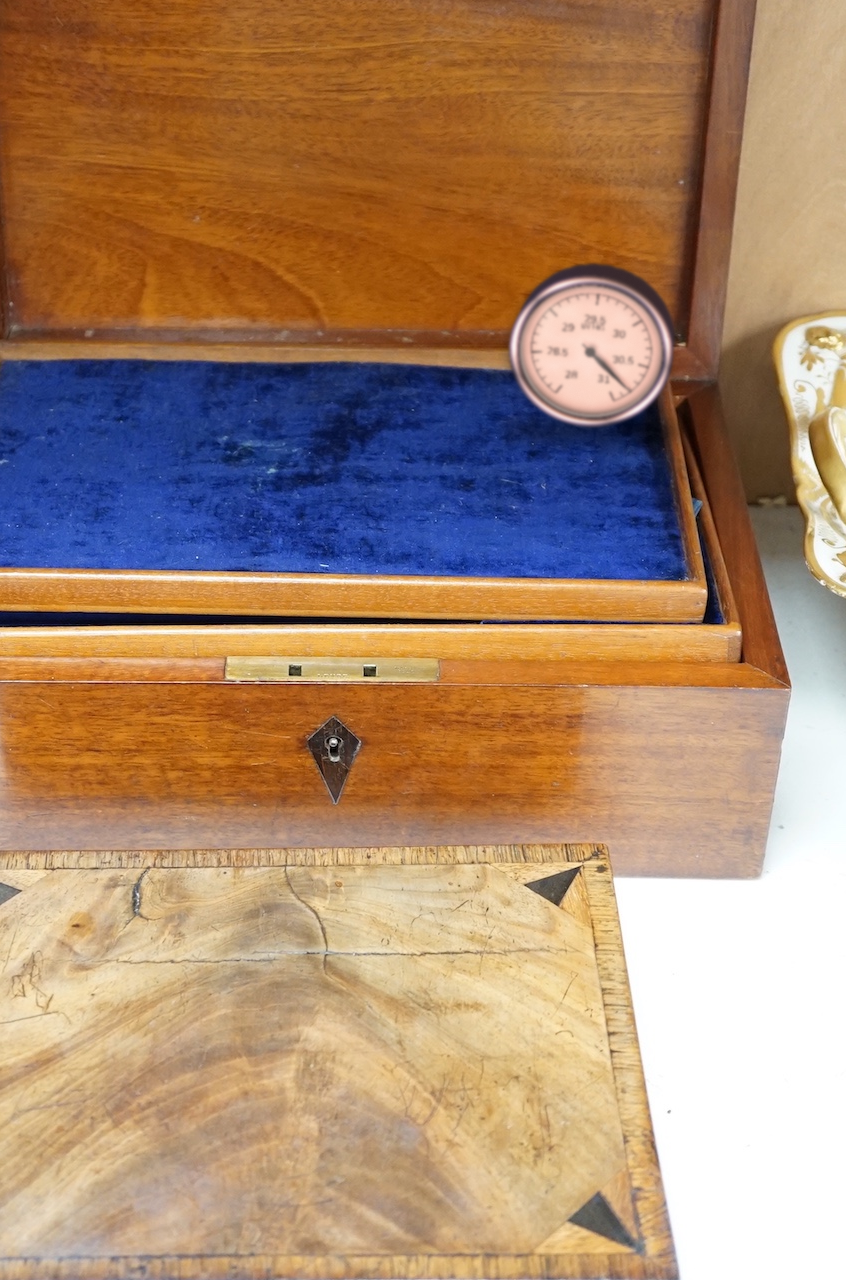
30.8 inHg
